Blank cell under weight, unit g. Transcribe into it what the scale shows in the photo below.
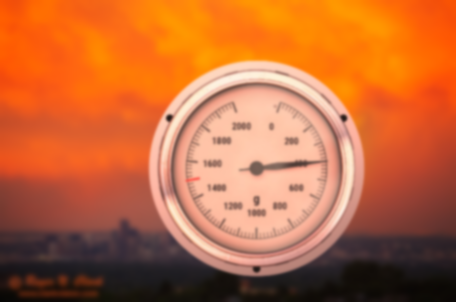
400 g
